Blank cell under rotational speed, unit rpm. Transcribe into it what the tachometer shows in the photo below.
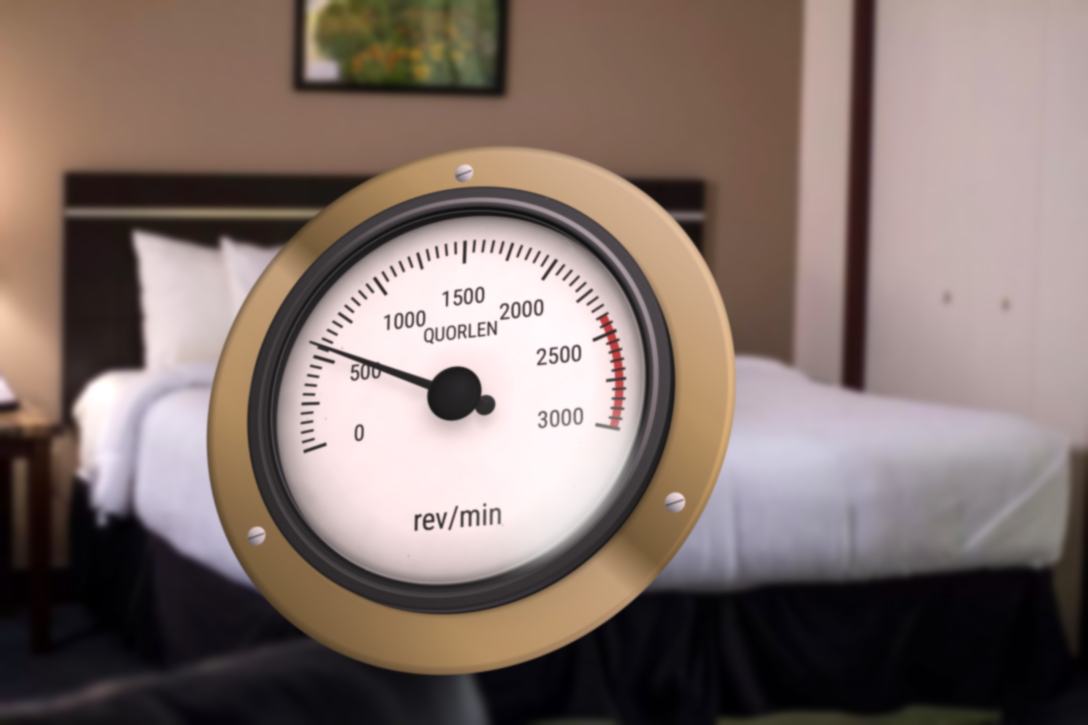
550 rpm
